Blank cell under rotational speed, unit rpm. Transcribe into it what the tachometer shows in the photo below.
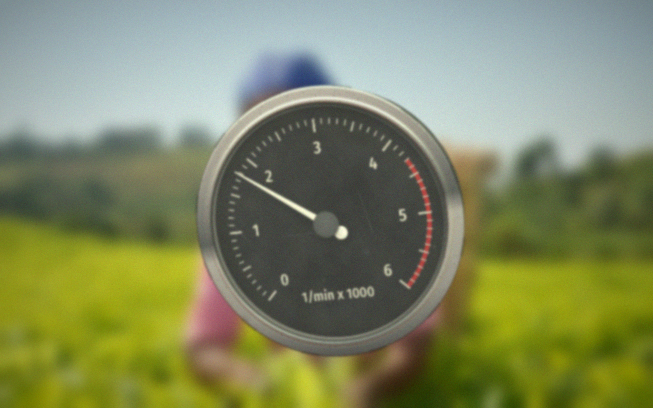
1800 rpm
